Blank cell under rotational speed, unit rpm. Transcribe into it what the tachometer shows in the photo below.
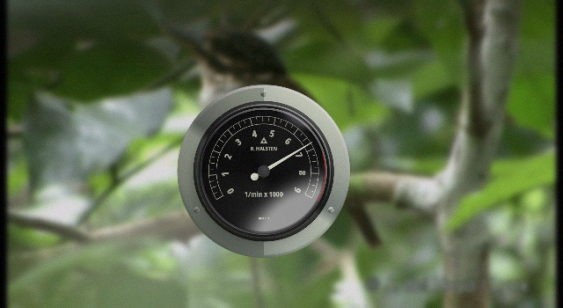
6750 rpm
